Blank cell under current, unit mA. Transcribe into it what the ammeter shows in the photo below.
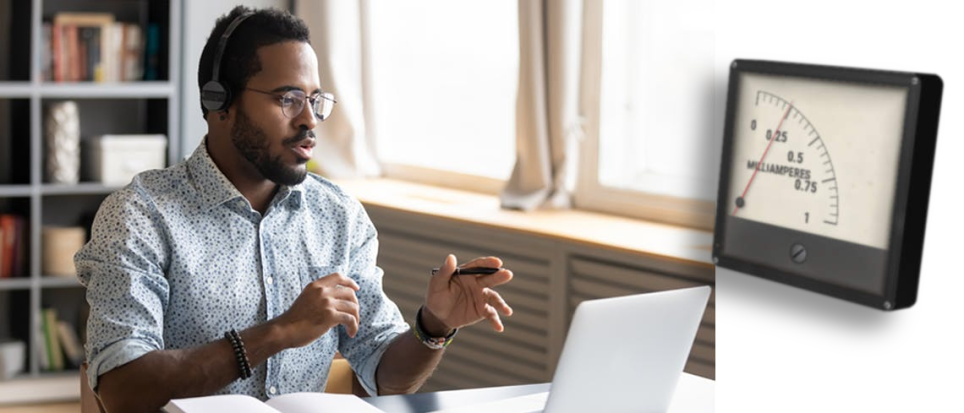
0.25 mA
